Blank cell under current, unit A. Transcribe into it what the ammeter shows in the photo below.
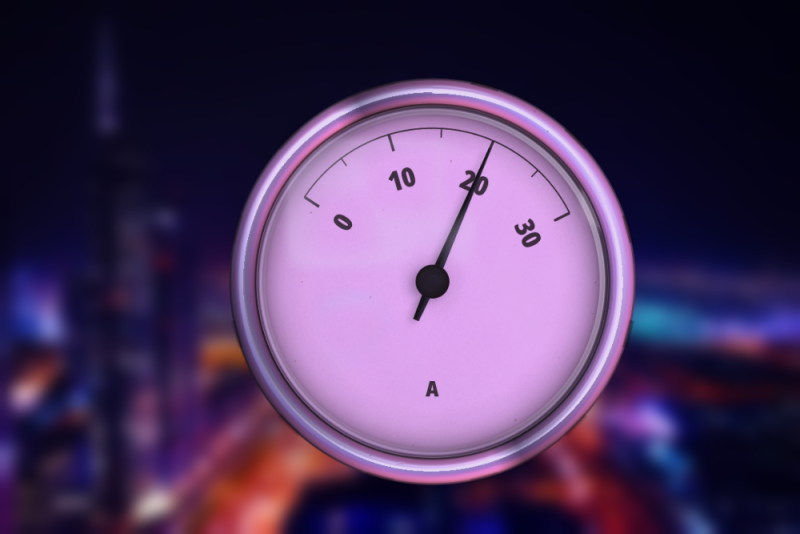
20 A
